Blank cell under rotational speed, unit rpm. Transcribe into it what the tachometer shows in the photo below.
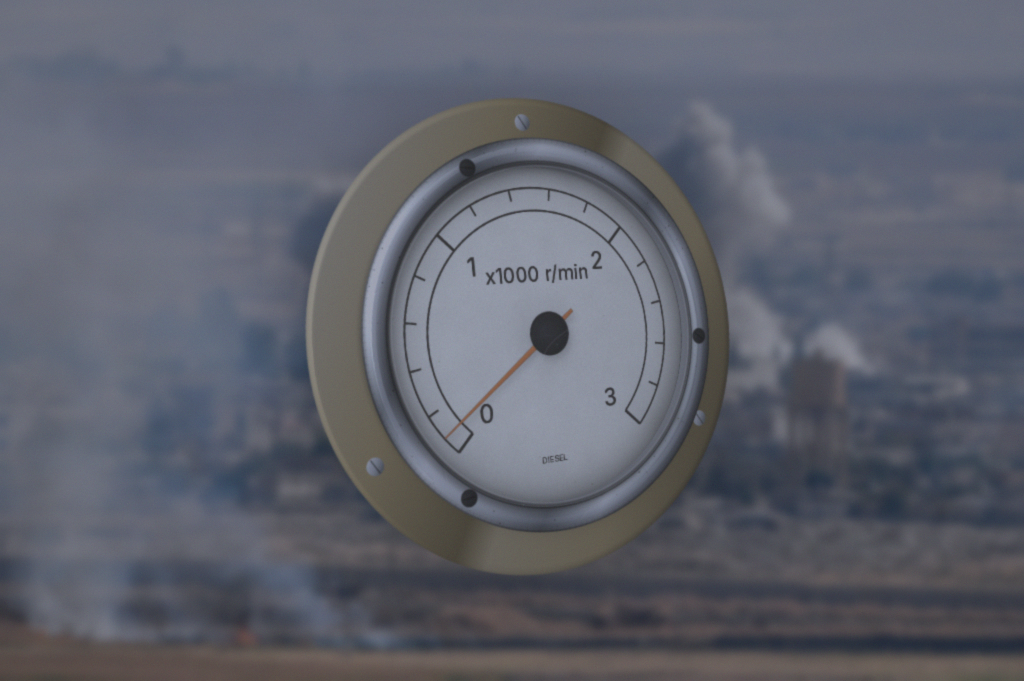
100 rpm
